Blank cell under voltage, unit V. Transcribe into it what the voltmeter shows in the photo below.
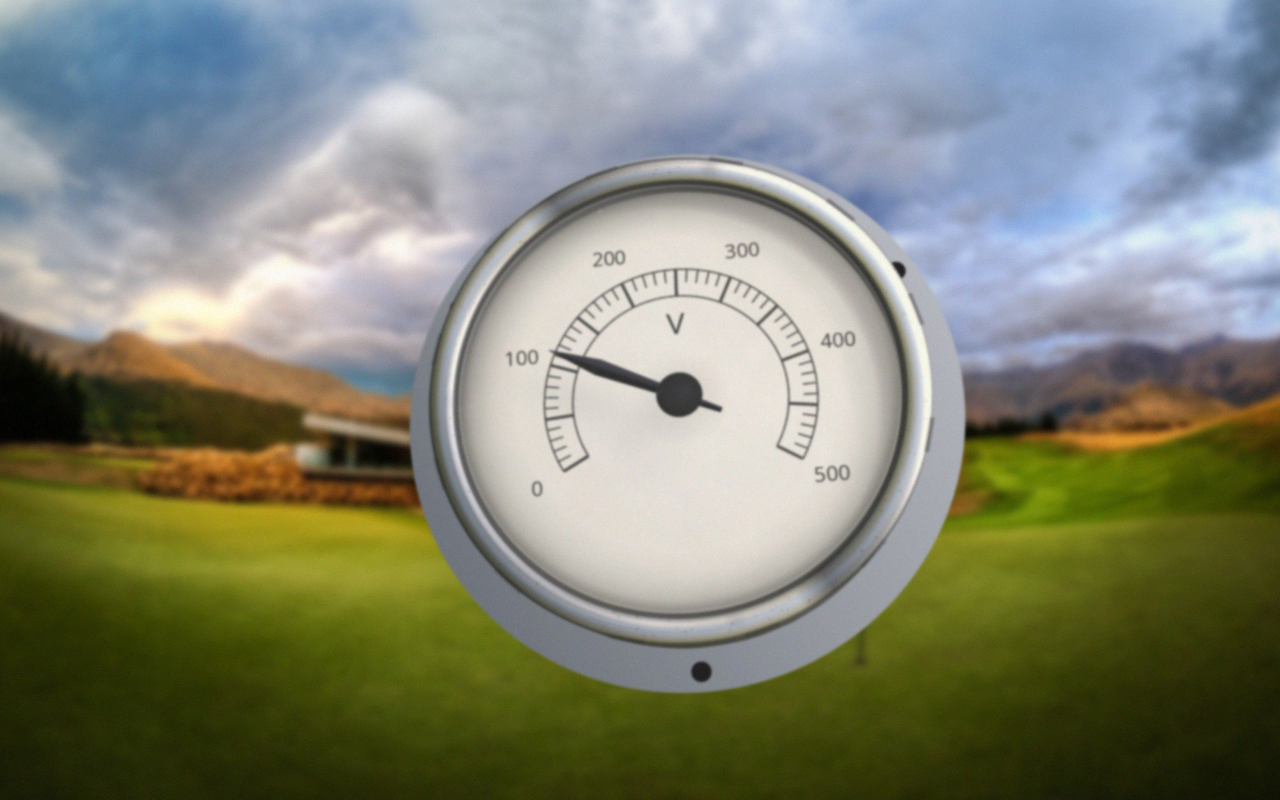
110 V
